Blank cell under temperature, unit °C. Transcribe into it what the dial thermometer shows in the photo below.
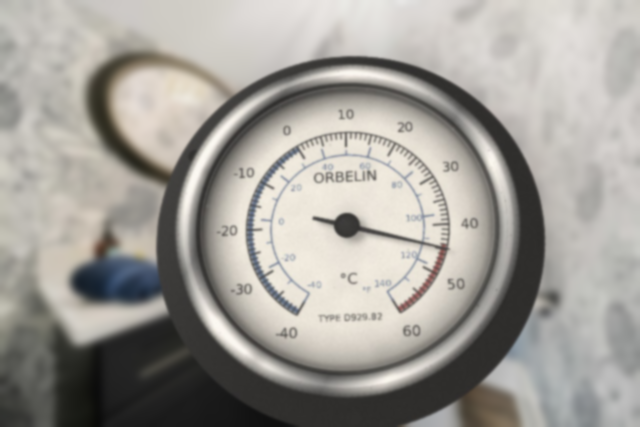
45 °C
